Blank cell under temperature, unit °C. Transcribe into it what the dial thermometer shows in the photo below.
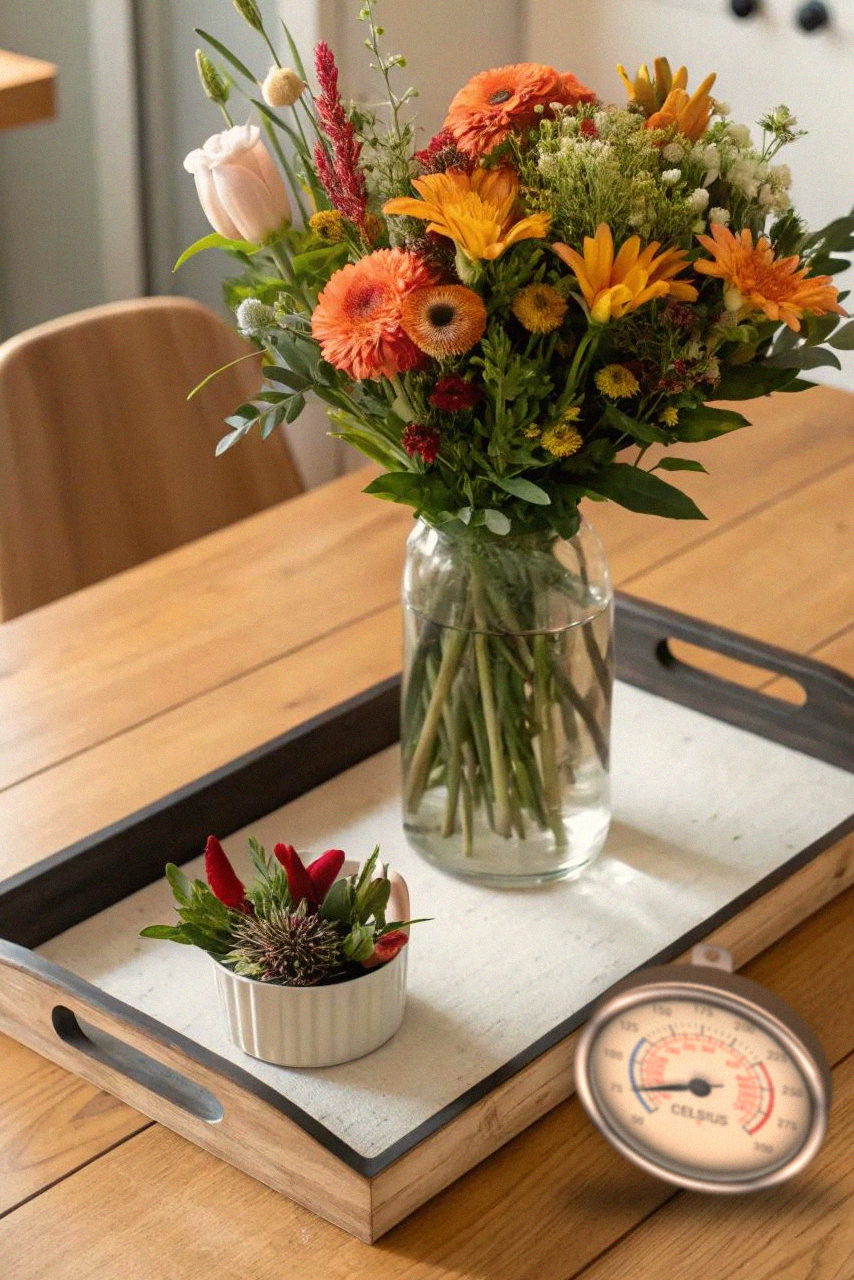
75 °C
